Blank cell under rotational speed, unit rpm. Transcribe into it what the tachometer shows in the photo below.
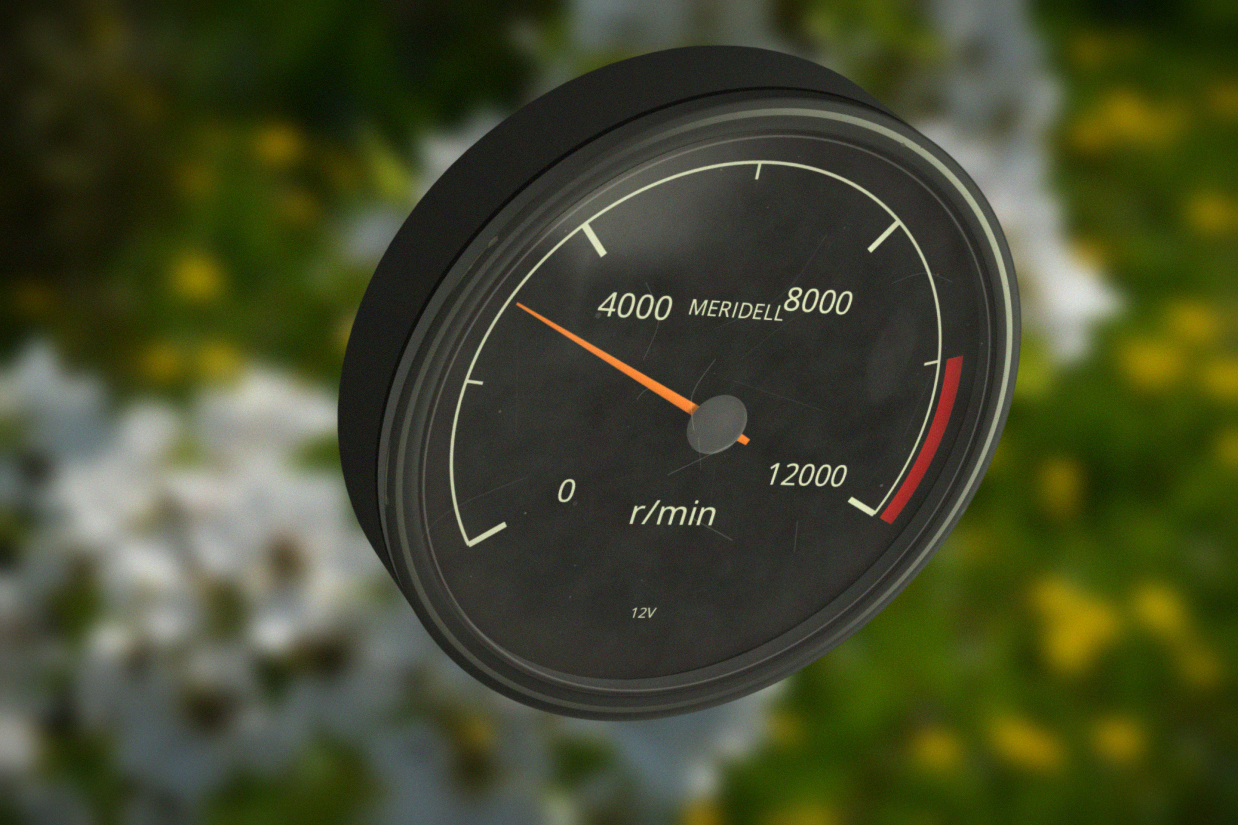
3000 rpm
